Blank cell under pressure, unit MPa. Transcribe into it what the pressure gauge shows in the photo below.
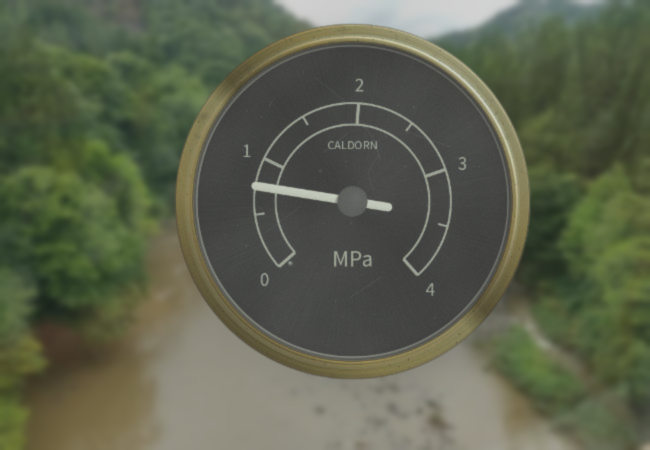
0.75 MPa
